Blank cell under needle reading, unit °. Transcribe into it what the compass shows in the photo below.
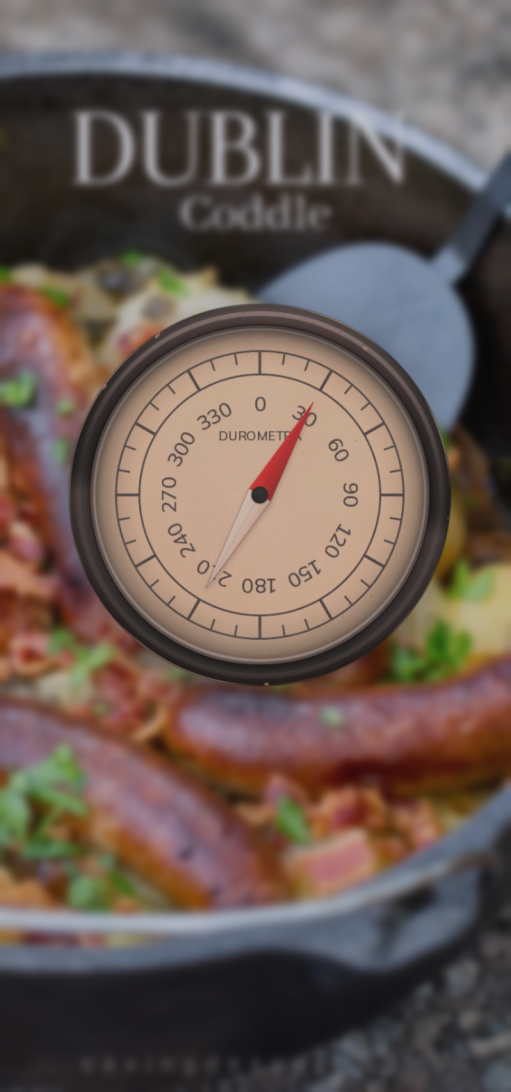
30 °
